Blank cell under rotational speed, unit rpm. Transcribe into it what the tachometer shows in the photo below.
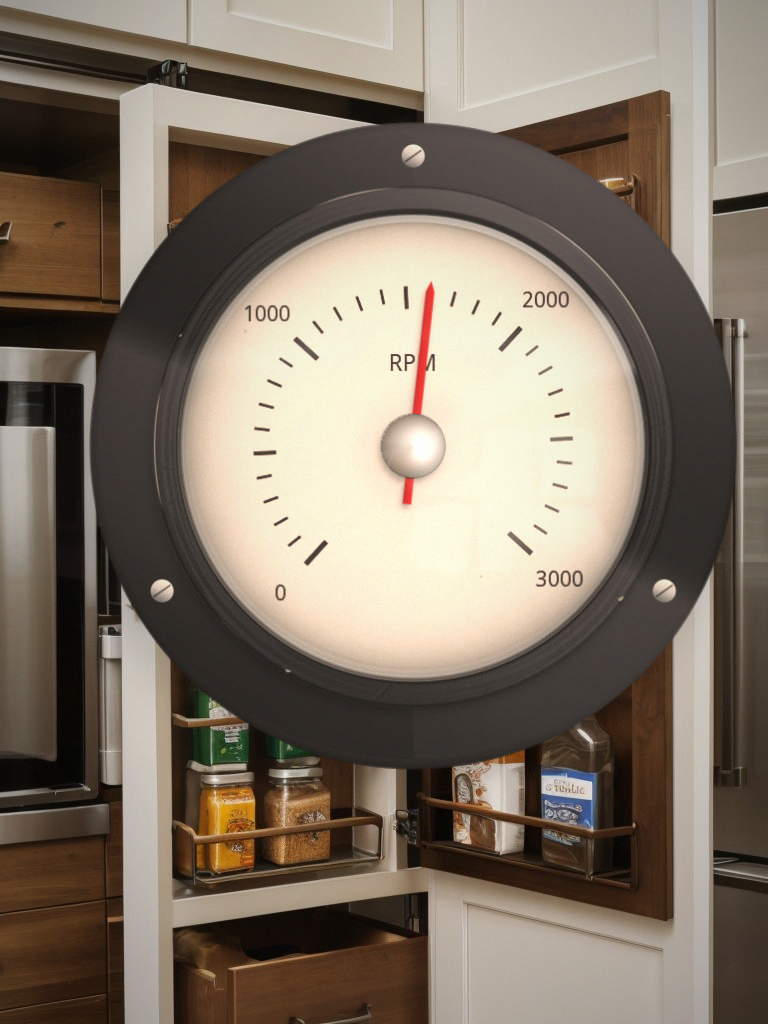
1600 rpm
